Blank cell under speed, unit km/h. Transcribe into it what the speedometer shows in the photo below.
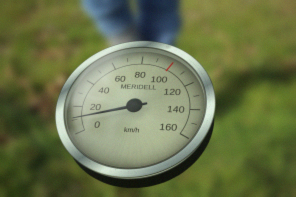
10 km/h
